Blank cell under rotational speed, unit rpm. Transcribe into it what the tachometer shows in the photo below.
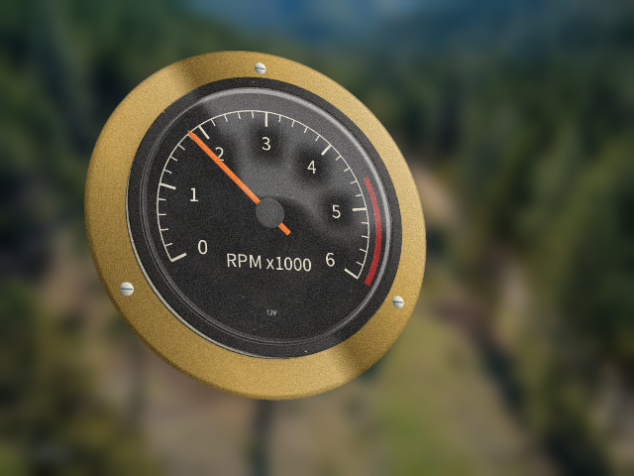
1800 rpm
